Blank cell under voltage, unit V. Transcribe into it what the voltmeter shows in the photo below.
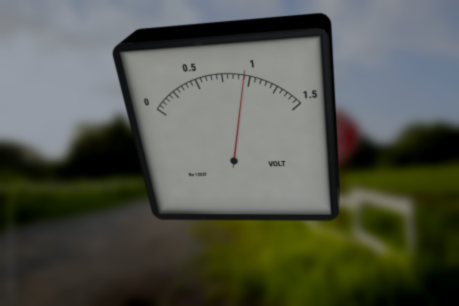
0.95 V
